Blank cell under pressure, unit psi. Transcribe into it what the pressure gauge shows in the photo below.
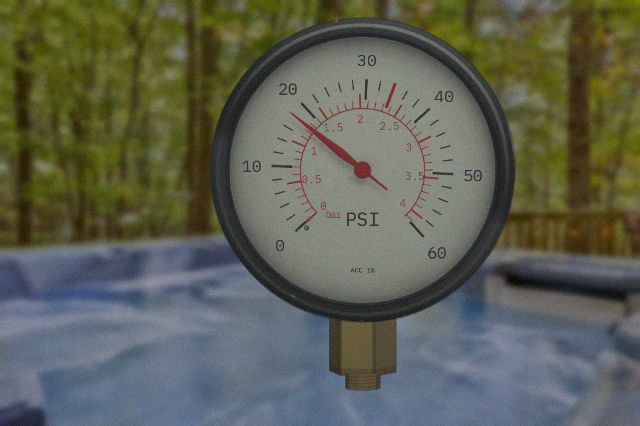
18 psi
